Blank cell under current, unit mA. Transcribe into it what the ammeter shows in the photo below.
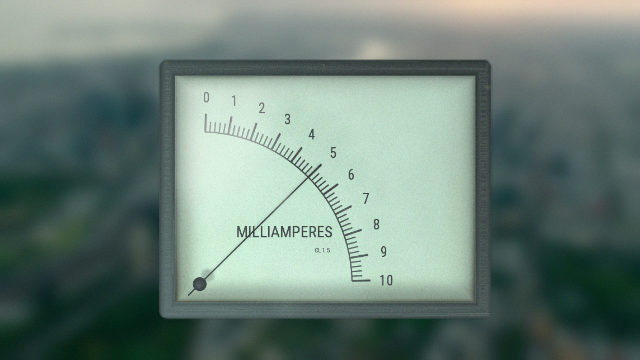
5 mA
